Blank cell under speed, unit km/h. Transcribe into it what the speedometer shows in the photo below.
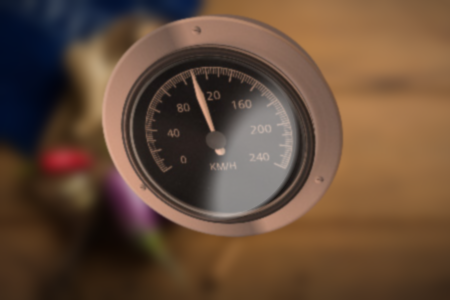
110 km/h
